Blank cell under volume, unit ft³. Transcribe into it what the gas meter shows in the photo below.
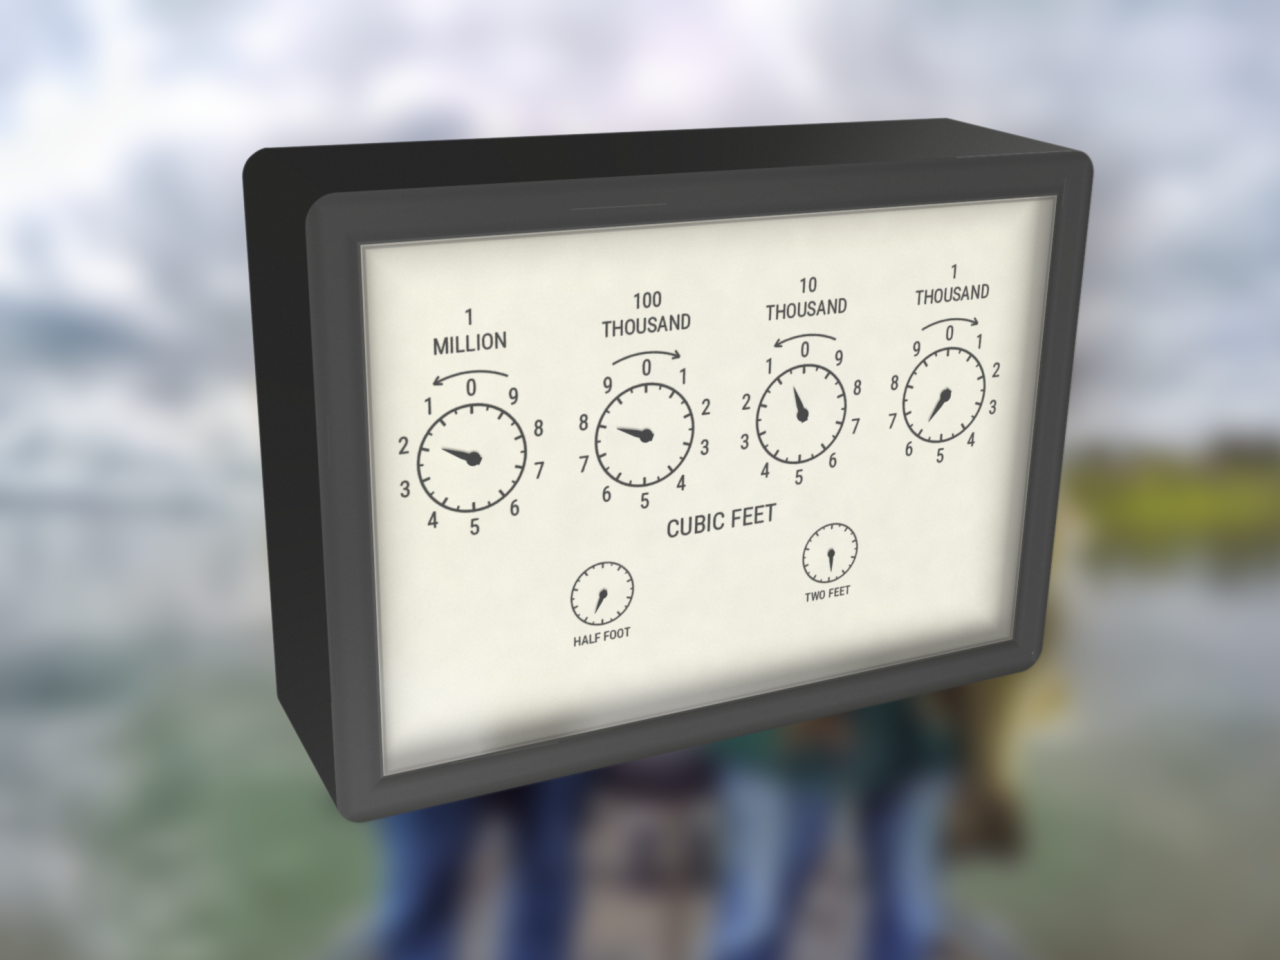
180600 ft³
